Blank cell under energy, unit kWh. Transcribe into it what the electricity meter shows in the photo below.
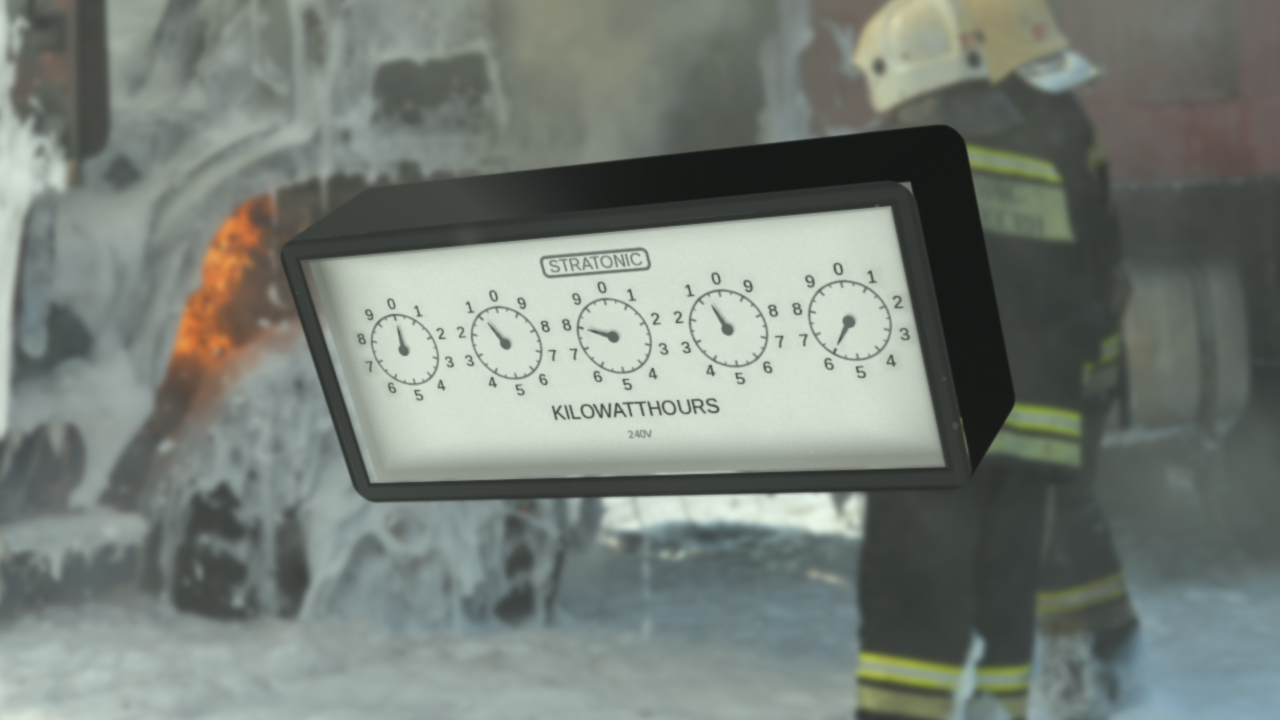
806 kWh
